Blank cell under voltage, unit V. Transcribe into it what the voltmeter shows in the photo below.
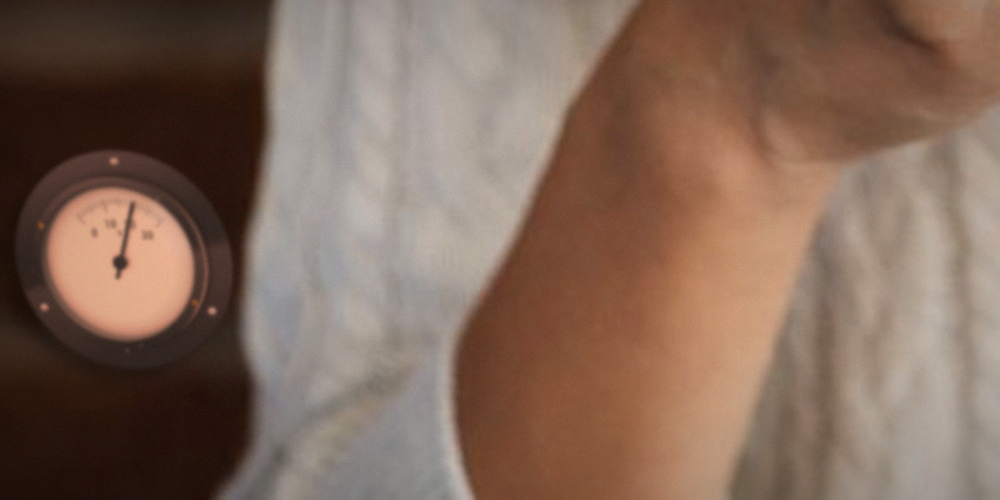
20 V
